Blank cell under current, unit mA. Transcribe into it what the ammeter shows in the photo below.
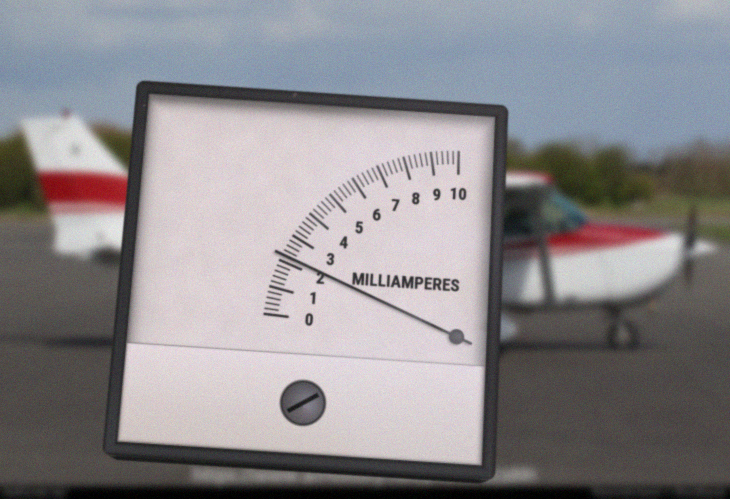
2.2 mA
